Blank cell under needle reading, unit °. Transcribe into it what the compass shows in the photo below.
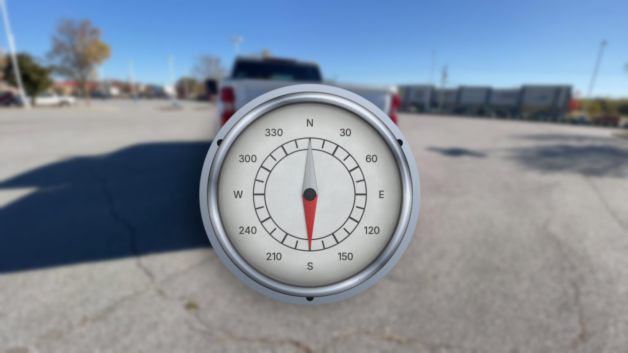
180 °
